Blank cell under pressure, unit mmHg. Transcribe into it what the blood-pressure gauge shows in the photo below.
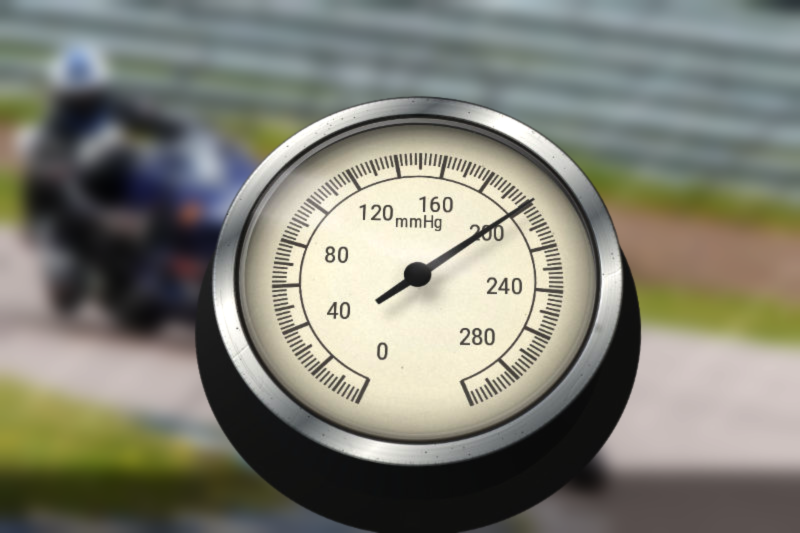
200 mmHg
